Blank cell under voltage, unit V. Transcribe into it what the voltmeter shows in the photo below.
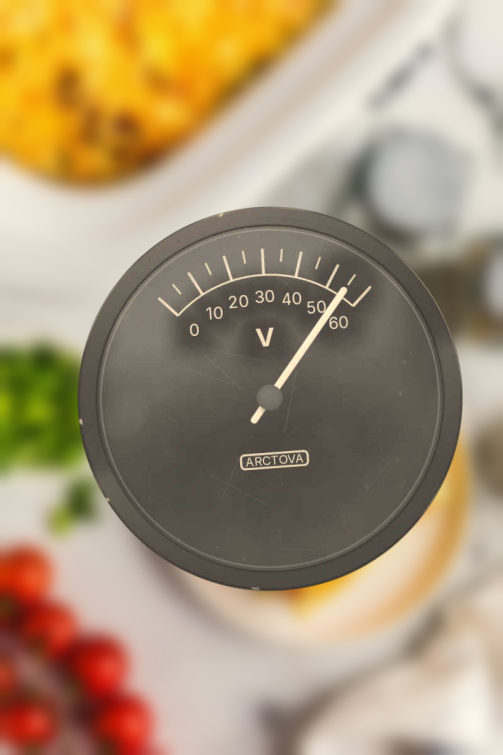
55 V
